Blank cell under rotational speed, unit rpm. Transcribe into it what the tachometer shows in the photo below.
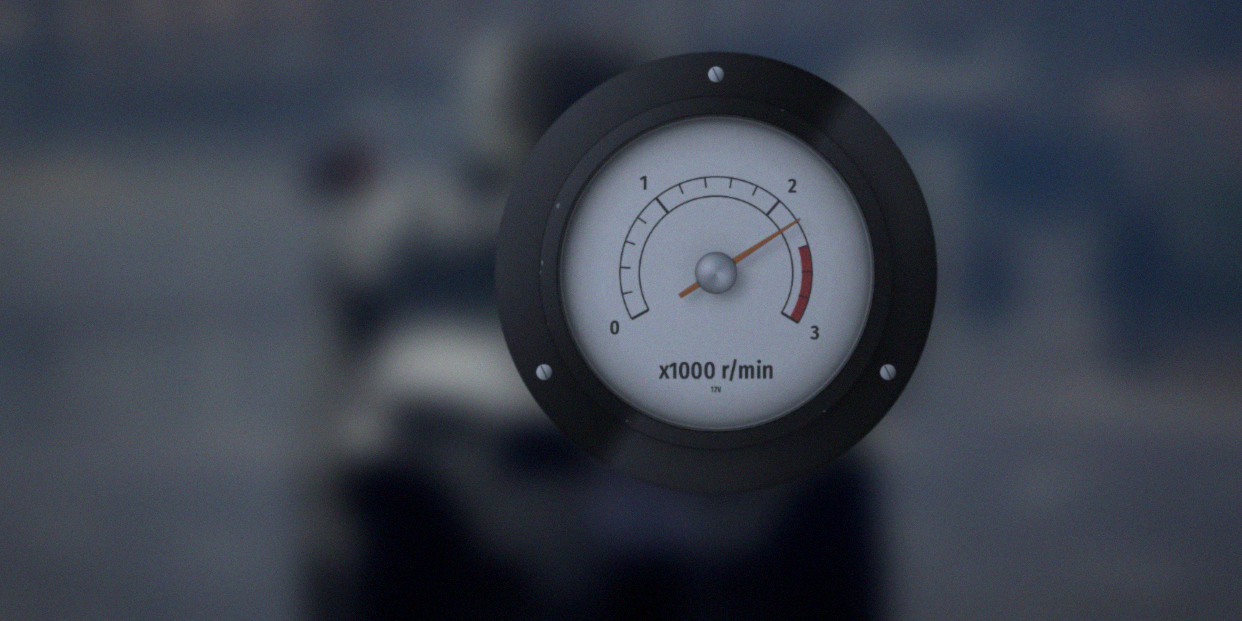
2200 rpm
